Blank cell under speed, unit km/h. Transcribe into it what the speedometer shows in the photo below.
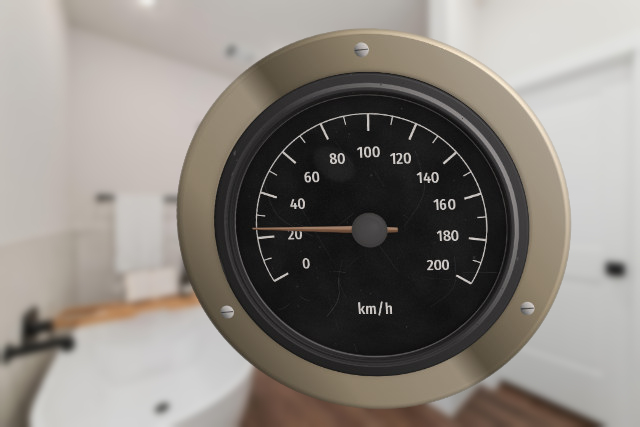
25 km/h
